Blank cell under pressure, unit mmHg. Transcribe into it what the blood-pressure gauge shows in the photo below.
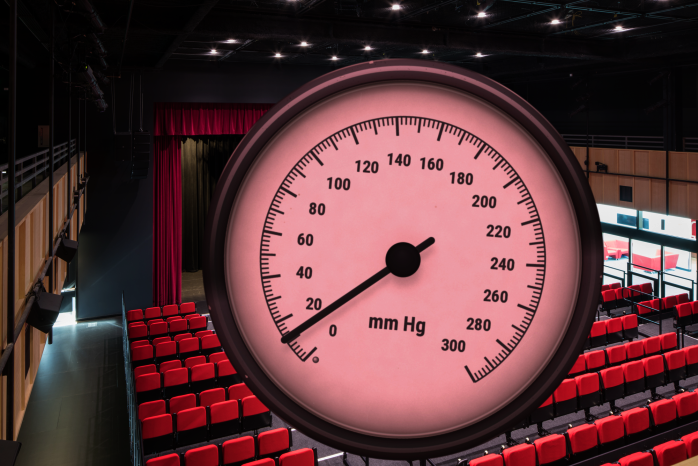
12 mmHg
